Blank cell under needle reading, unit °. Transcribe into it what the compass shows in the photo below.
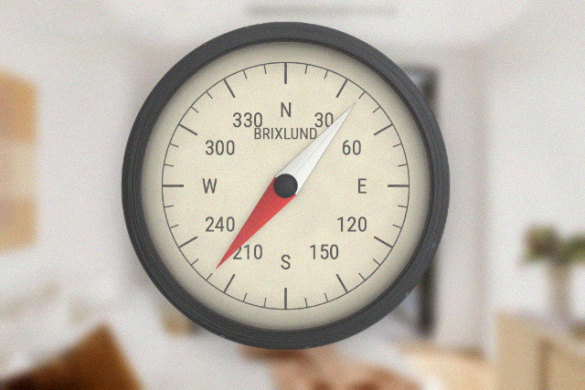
220 °
